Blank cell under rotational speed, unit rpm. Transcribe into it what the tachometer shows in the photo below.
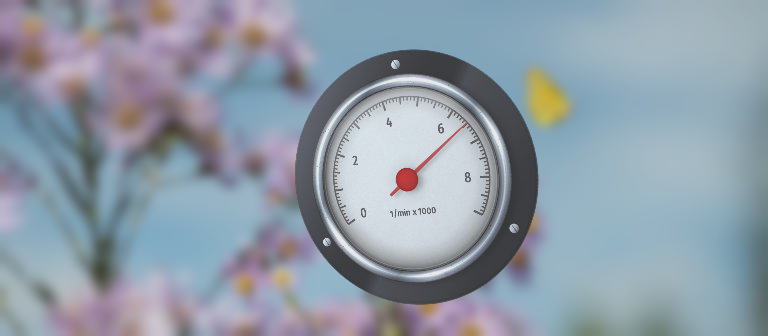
6500 rpm
